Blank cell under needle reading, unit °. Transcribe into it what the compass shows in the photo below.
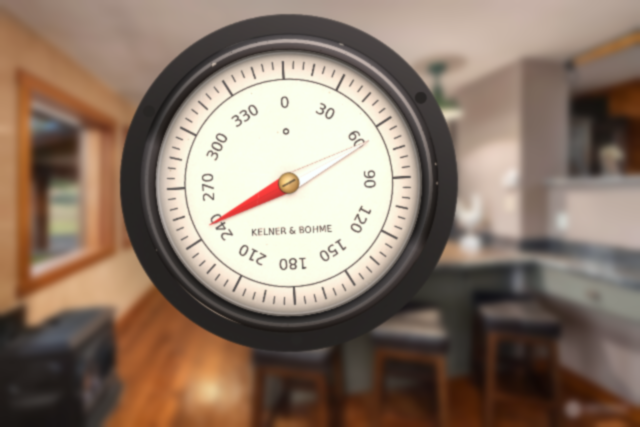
245 °
